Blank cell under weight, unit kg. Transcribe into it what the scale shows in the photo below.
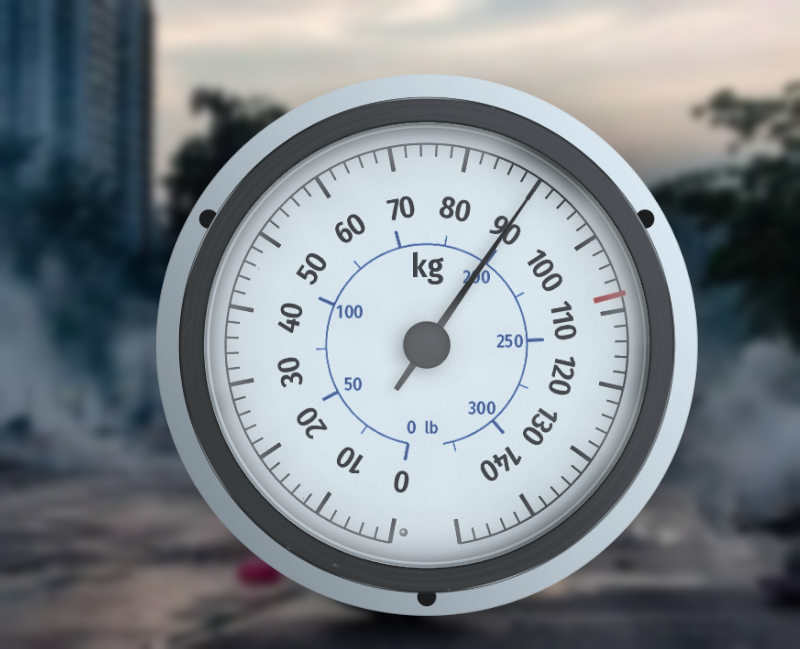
90 kg
